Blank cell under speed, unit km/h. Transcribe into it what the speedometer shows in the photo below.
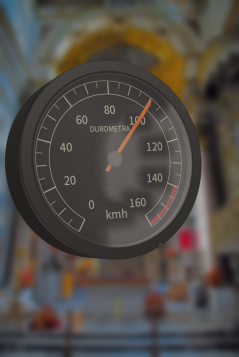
100 km/h
